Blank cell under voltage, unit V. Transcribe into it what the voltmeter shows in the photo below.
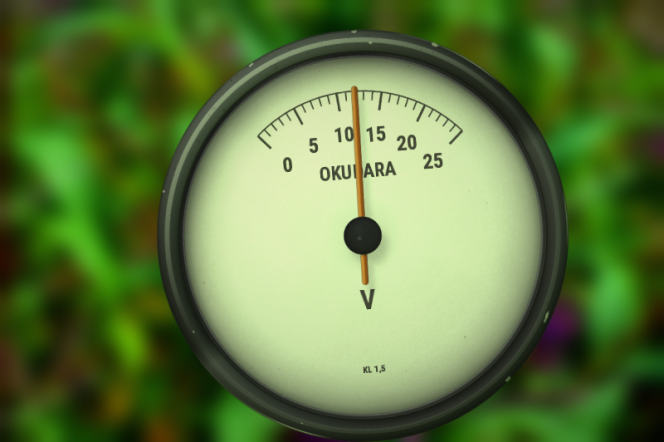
12 V
